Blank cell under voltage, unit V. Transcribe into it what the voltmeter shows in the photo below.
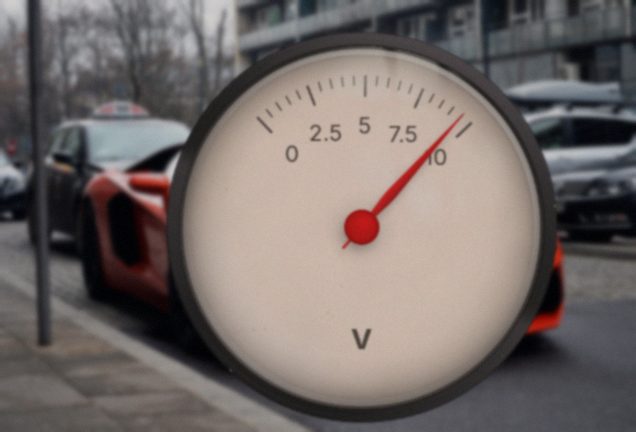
9.5 V
